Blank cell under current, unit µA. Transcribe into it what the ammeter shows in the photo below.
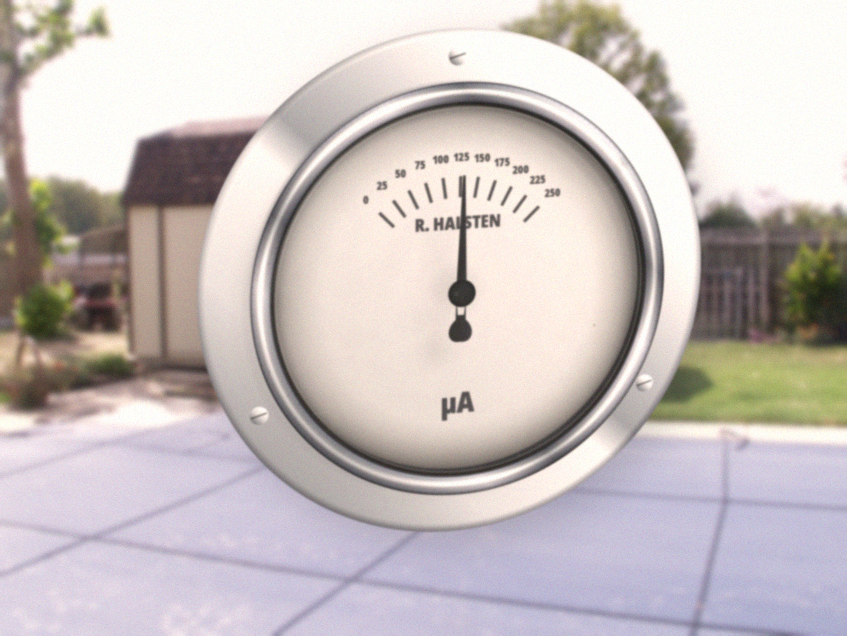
125 µA
